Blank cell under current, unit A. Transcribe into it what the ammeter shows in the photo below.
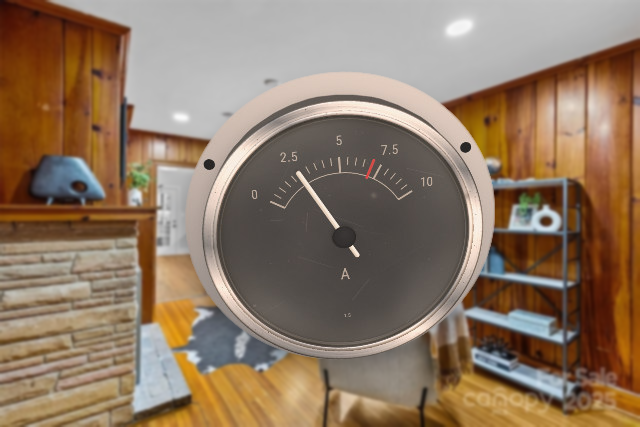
2.5 A
